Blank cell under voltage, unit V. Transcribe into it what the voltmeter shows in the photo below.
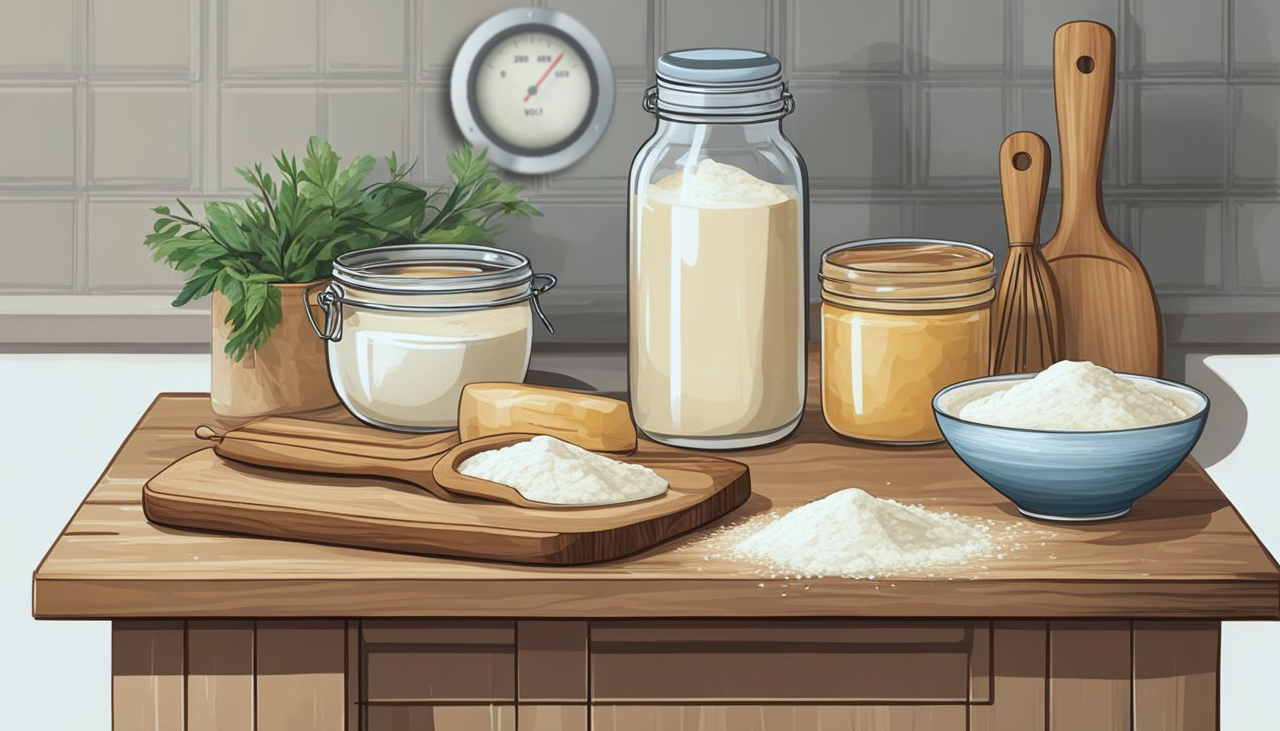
500 V
